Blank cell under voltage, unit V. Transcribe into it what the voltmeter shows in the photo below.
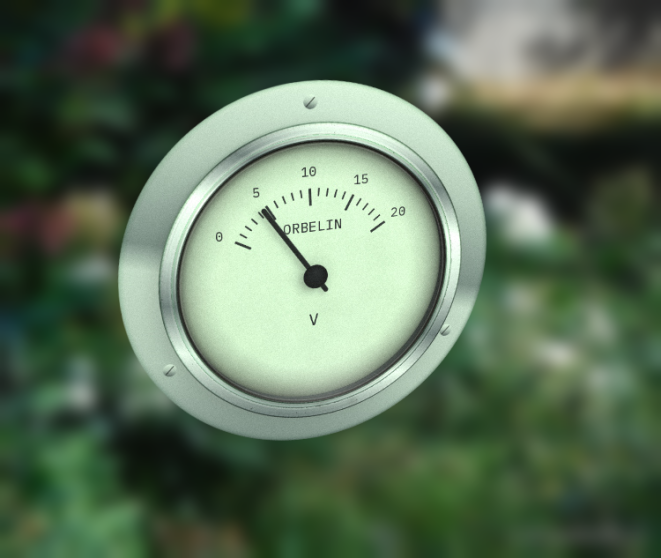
4.5 V
